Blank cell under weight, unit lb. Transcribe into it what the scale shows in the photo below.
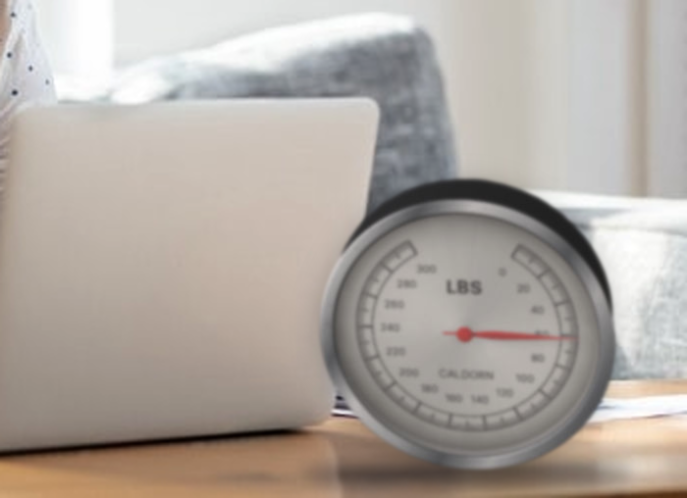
60 lb
